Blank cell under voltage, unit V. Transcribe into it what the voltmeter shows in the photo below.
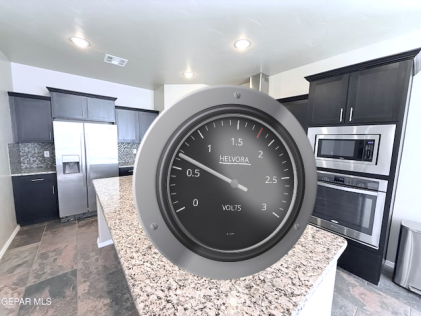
0.65 V
